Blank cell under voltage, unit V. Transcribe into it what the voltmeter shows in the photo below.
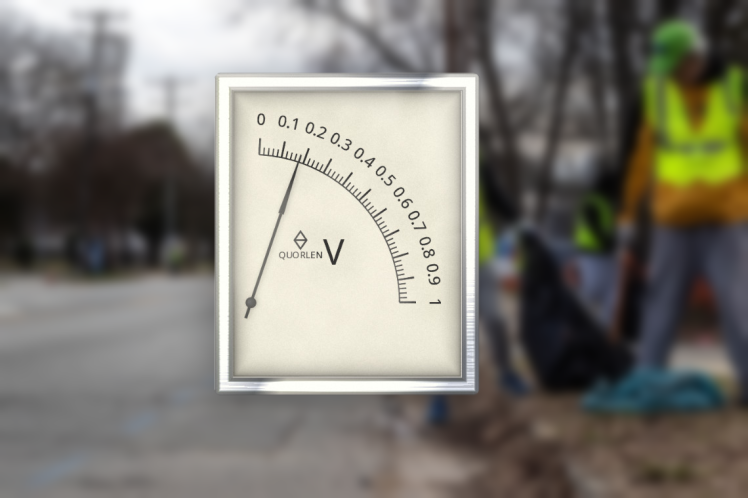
0.18 V
